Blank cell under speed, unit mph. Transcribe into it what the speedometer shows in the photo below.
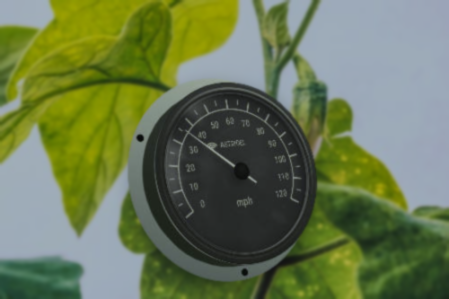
35 mph
